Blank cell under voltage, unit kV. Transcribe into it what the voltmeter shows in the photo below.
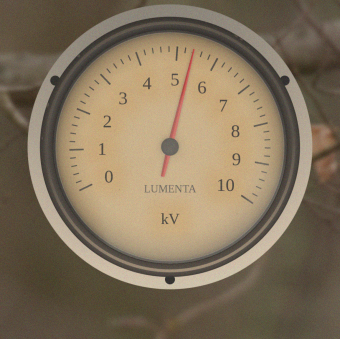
5.4 kV
